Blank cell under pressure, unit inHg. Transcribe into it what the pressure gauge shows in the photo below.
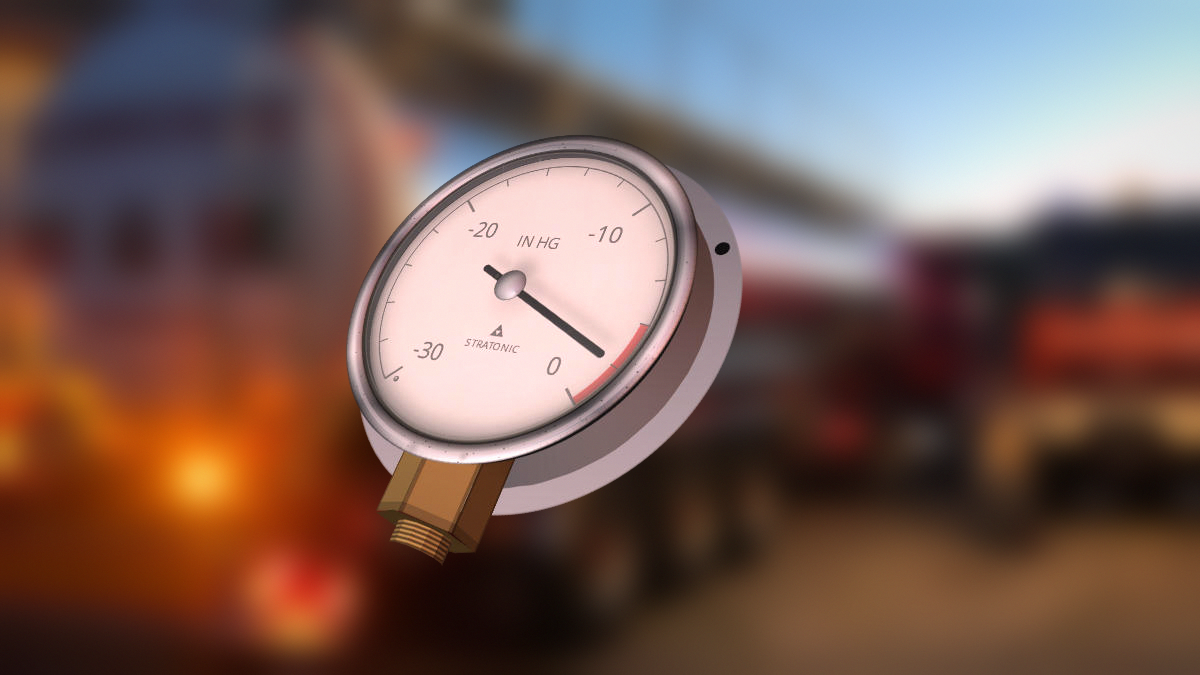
-2 inHg
